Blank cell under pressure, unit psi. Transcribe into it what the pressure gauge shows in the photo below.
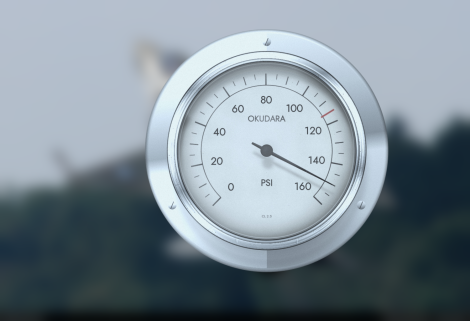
150 psi
